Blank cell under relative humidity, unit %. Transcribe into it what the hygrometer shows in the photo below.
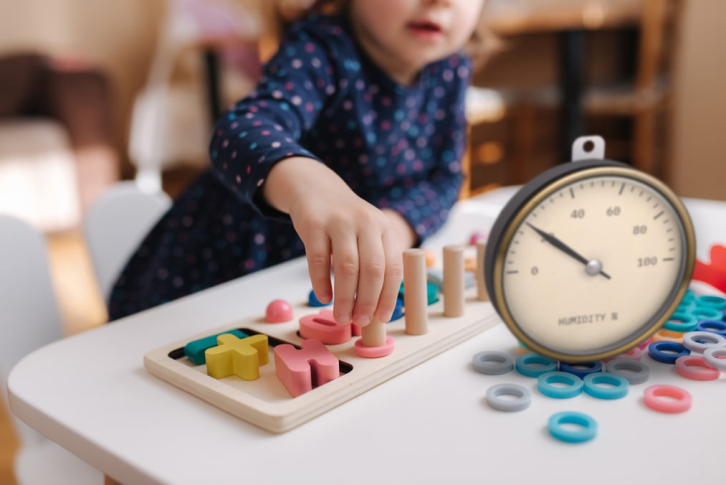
20 %
